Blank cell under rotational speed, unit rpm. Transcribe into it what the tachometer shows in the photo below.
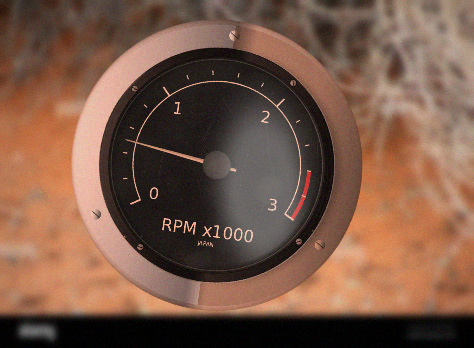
500 rpm
